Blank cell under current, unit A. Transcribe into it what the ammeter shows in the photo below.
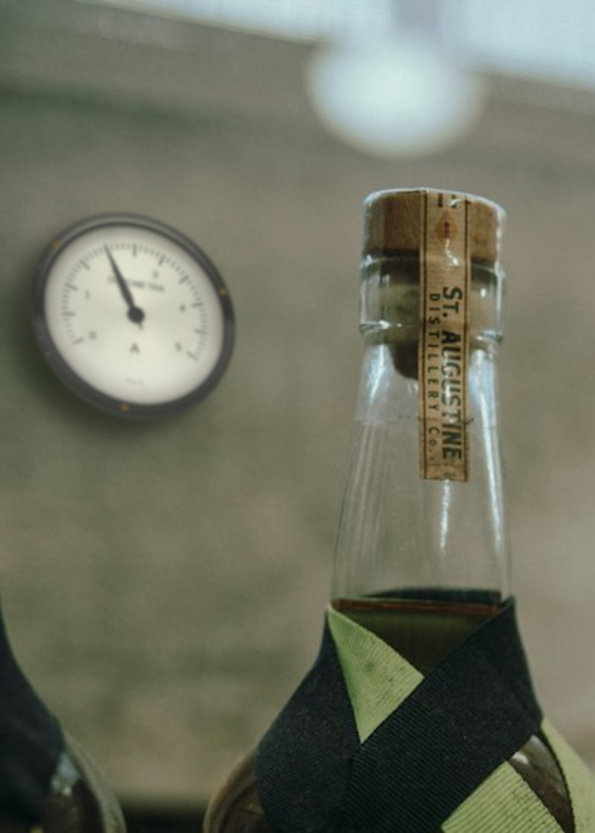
2 A
